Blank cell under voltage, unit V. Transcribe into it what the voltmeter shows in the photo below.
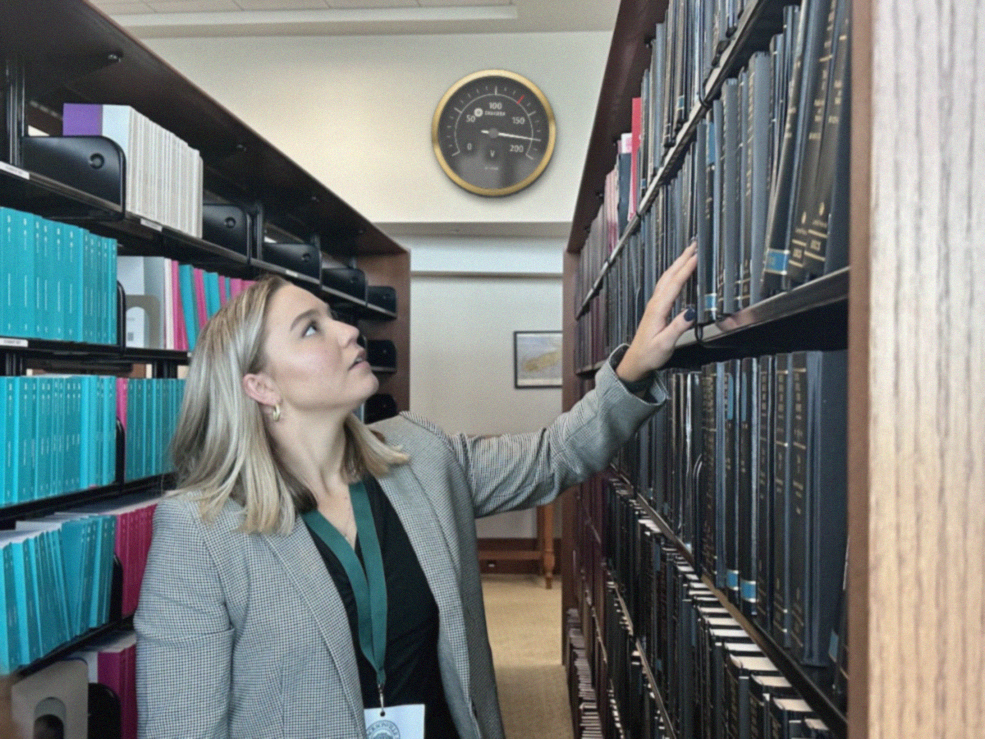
180 V
